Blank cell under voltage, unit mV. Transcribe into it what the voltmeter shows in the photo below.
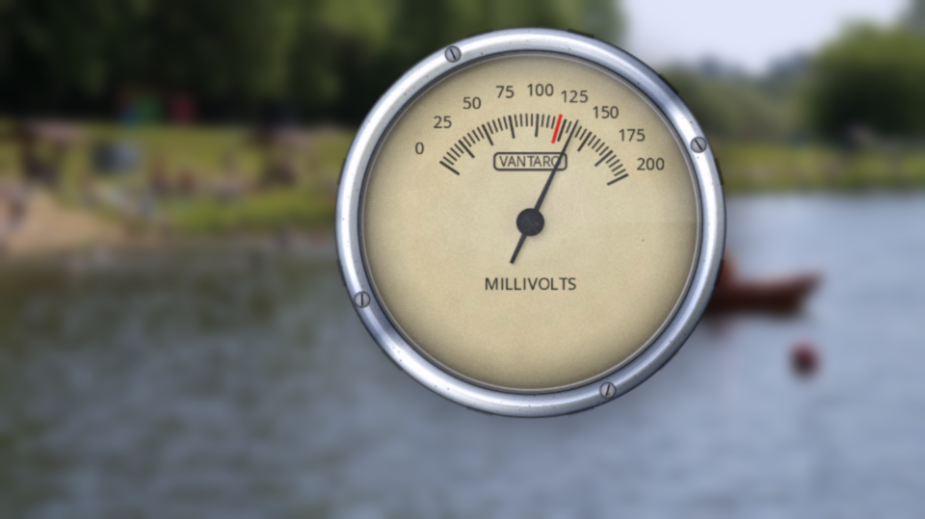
135 mV
